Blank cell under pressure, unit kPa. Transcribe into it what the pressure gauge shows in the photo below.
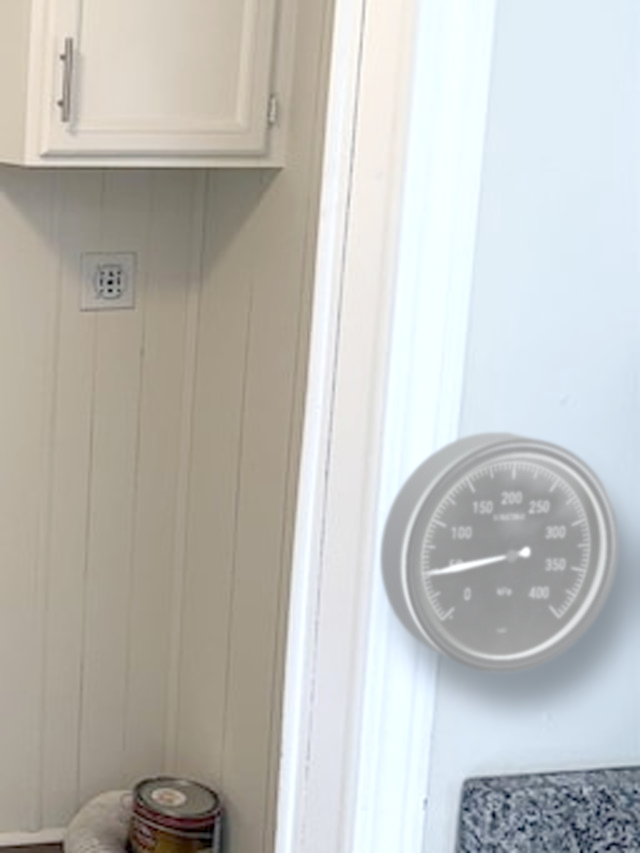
50 kPa
